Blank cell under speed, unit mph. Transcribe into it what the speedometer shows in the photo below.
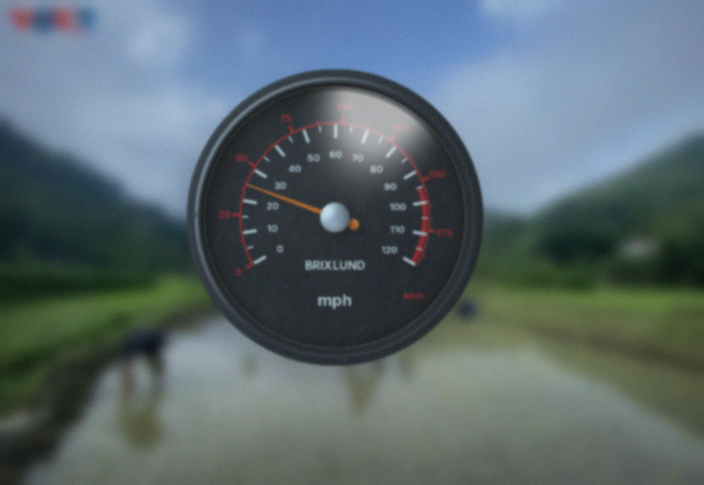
25 mph
